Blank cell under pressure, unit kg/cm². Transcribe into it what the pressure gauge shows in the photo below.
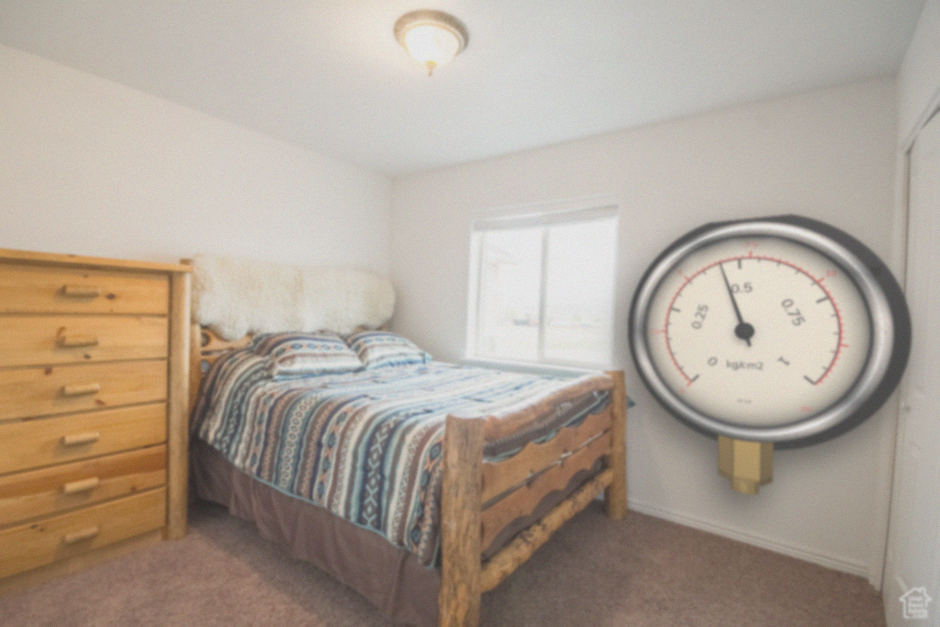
0.45 kg/cm²
